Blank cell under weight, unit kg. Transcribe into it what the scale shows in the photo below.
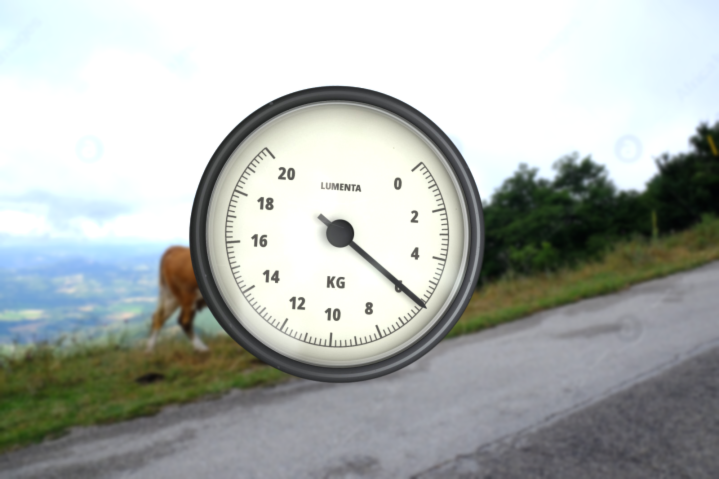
6 kg
